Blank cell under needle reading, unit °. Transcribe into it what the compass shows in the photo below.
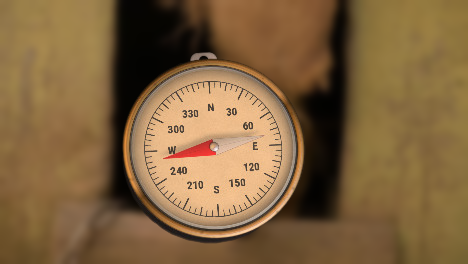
260 °
